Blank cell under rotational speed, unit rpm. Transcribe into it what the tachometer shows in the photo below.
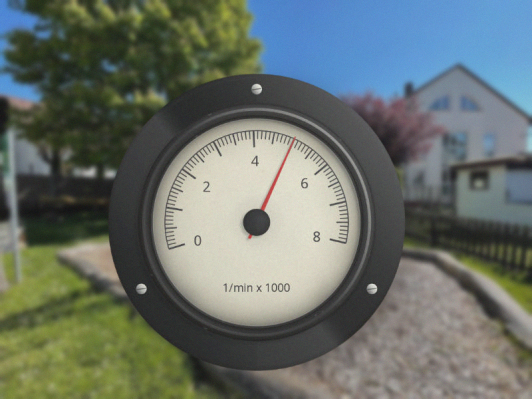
5000 rpm
